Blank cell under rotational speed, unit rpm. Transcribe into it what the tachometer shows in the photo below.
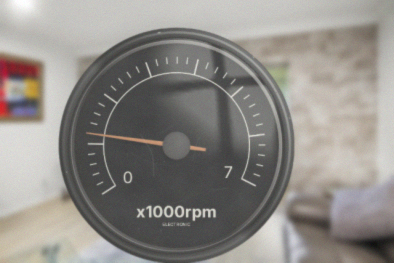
1200 rpm
